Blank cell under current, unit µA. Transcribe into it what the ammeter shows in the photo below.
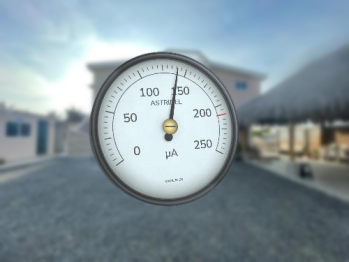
140 µA
